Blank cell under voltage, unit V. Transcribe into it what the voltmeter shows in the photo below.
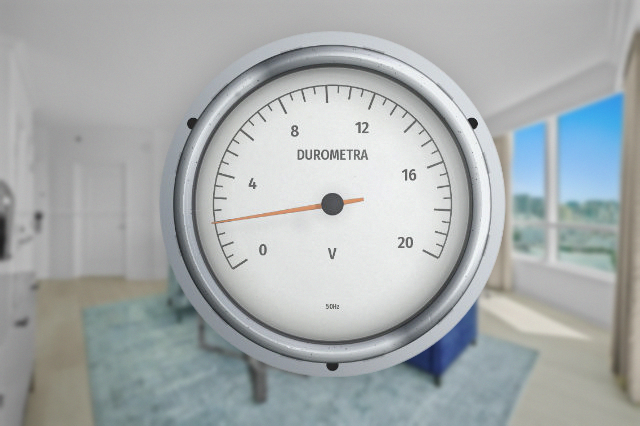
2 V
